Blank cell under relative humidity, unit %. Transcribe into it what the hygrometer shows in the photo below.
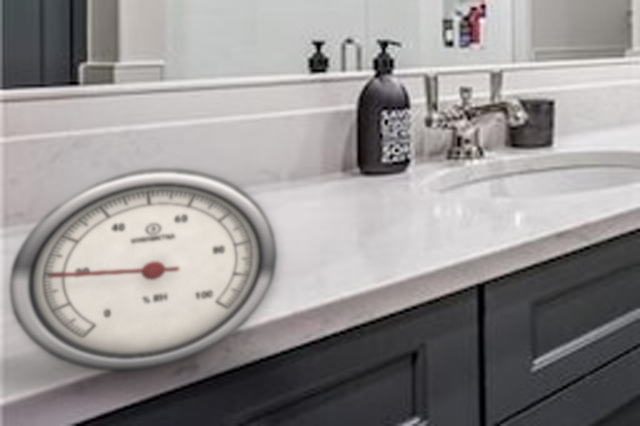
20 %
